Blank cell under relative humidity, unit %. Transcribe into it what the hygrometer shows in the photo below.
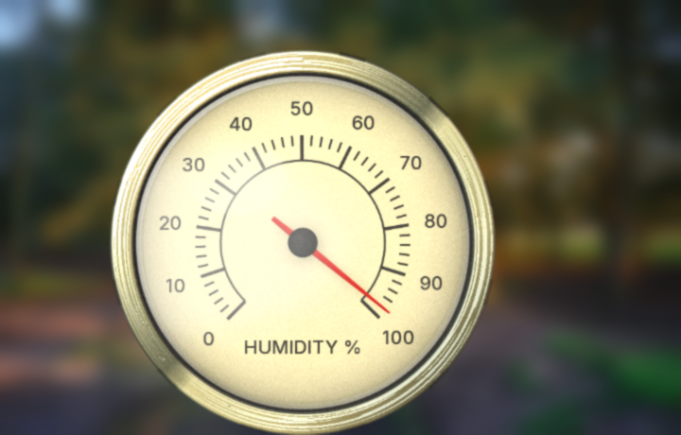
98 %
